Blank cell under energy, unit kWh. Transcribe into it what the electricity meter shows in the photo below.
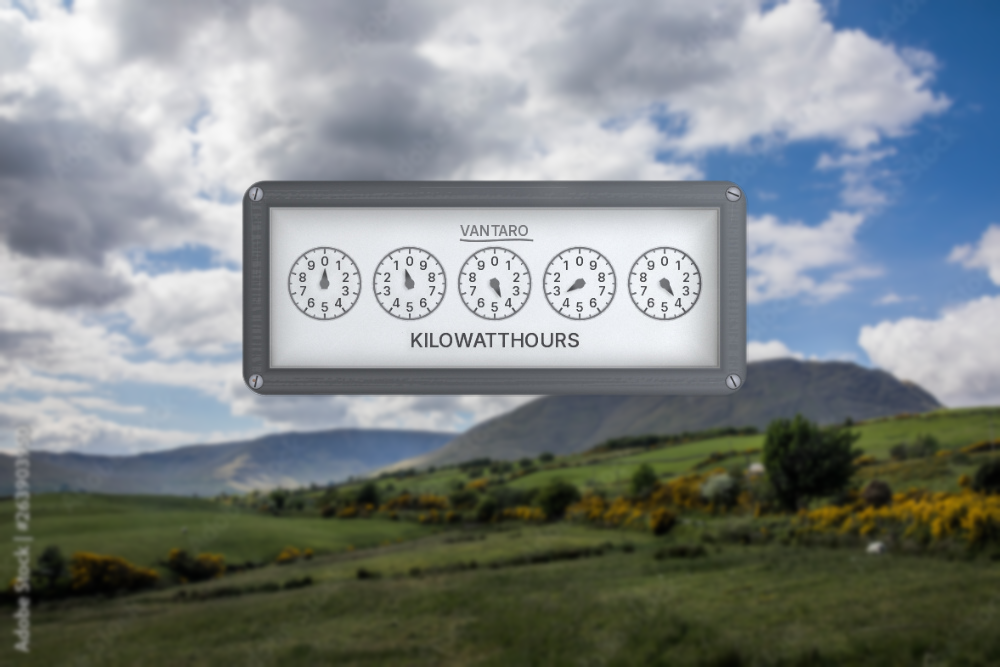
434 kWh
